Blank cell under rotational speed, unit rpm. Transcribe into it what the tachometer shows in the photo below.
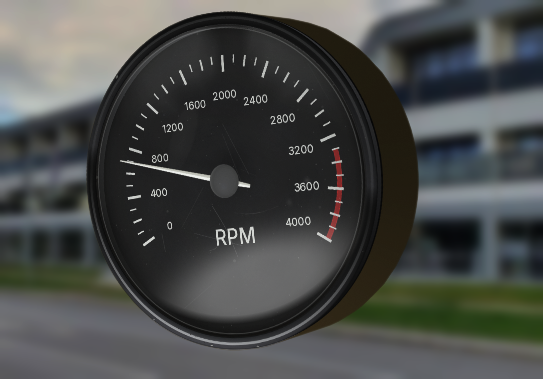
700 rpm
